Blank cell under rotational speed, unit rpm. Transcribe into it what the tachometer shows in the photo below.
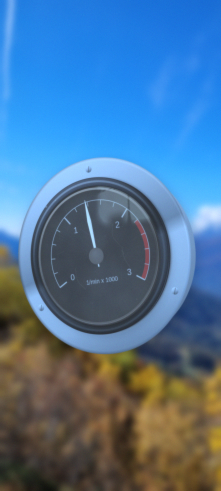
1400 rpm
